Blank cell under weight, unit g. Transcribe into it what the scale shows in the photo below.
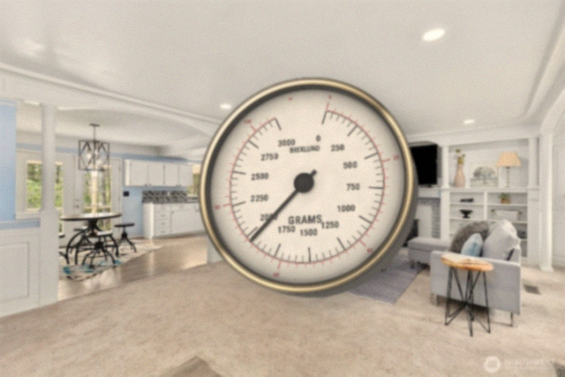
1950 g
